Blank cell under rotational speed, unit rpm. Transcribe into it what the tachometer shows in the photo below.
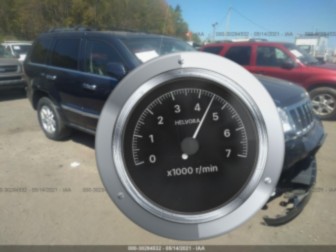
4500 rpm
